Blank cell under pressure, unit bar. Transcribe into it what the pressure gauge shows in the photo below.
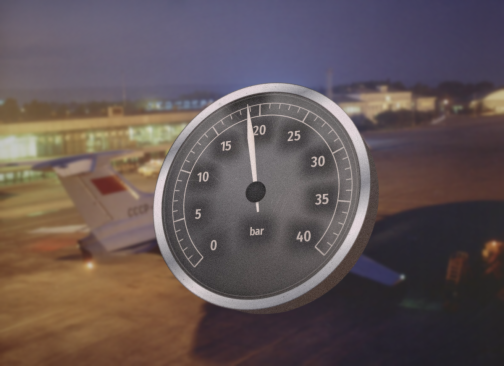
19 bar
